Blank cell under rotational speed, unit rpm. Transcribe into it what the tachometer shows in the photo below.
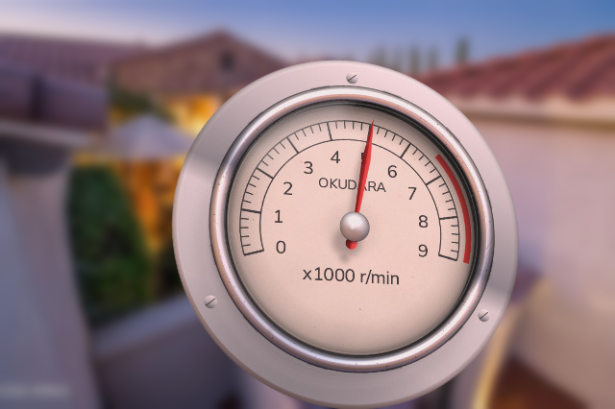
5000 rpm
